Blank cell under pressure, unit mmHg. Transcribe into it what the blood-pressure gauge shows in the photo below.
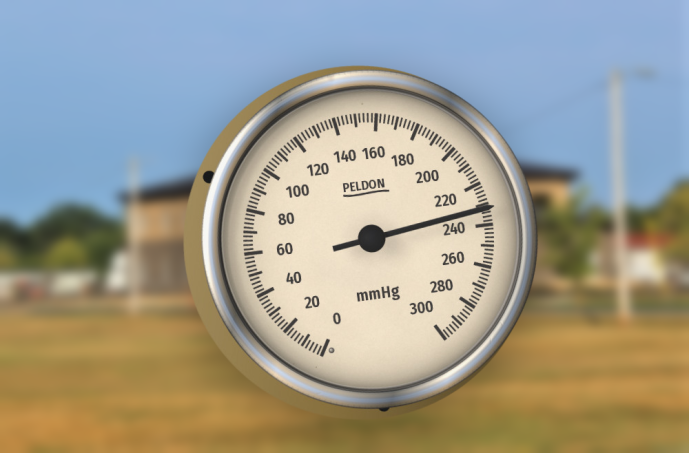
232 mmHg
